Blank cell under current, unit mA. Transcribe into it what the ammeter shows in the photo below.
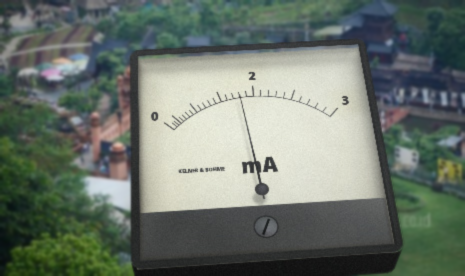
1.8 mA
